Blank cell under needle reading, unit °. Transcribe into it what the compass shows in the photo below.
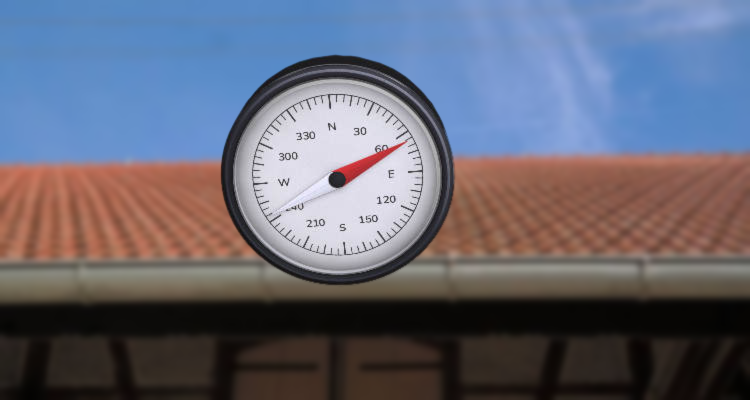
65 °
